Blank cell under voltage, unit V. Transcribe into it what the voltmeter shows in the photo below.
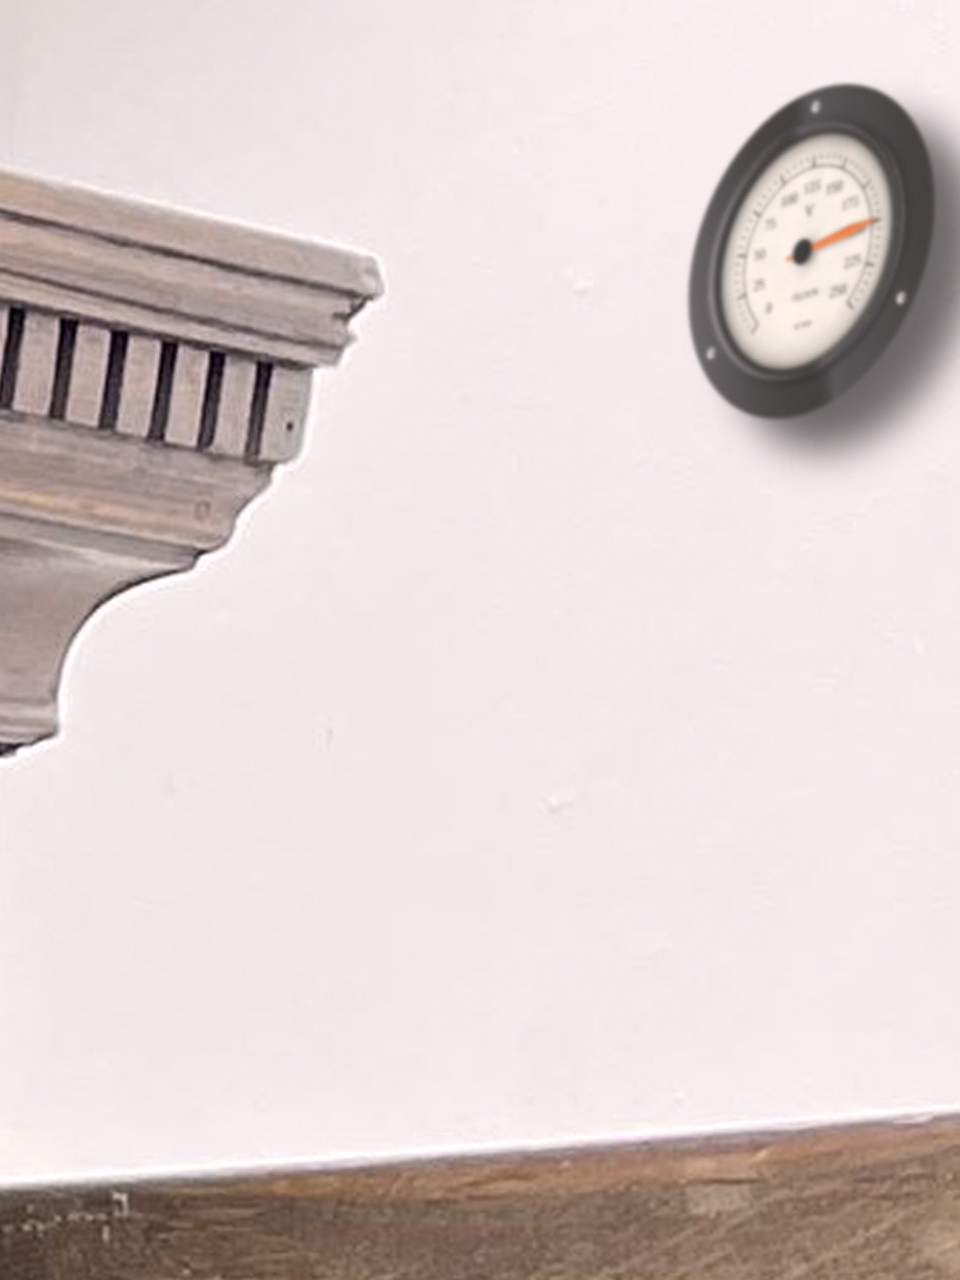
200 V
